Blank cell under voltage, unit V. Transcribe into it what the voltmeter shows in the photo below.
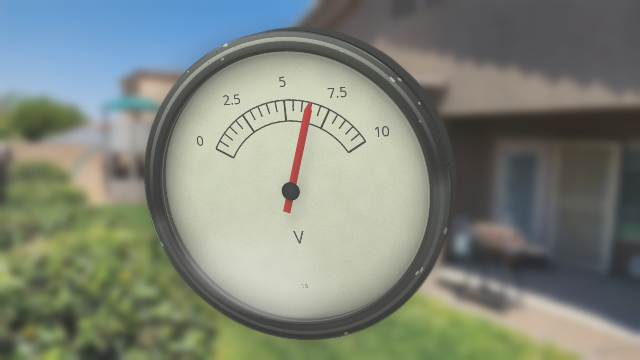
6.5 V
